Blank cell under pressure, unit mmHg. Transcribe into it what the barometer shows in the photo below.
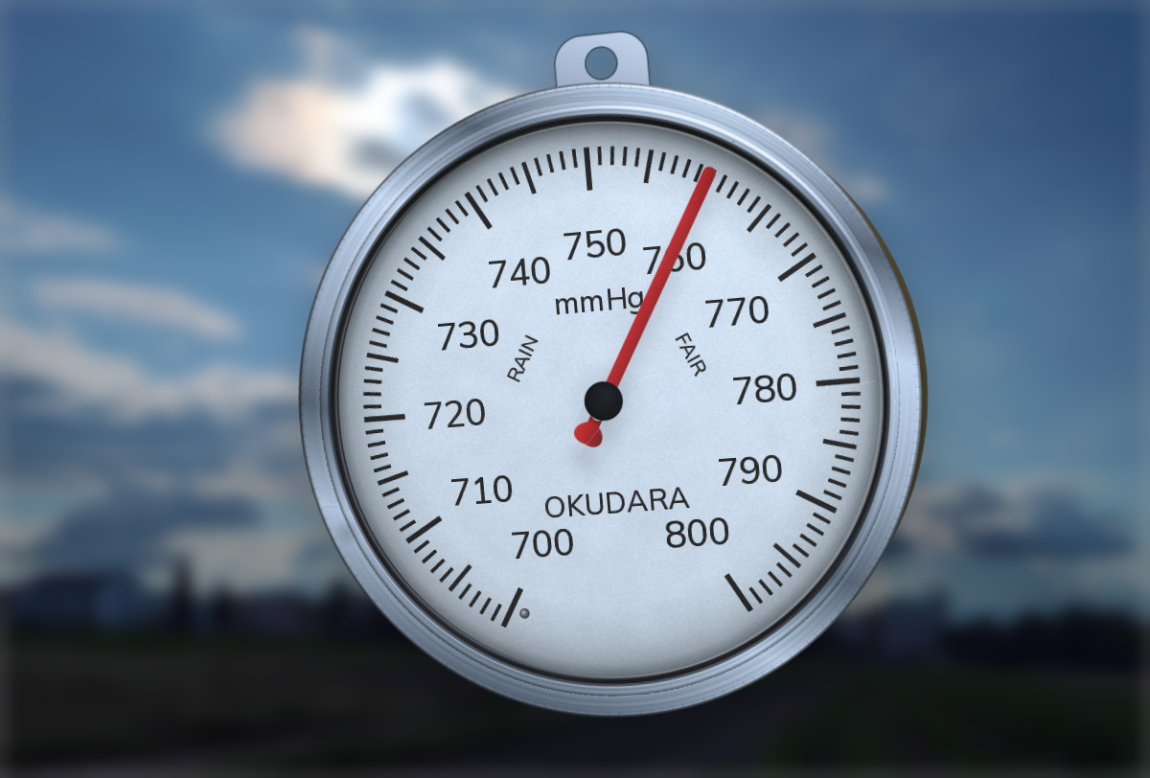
760 mmHg
